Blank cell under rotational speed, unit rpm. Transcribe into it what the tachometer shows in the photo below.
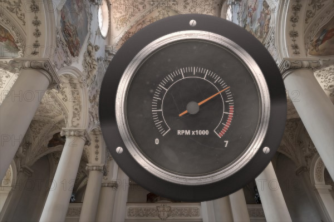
5000 rpm
